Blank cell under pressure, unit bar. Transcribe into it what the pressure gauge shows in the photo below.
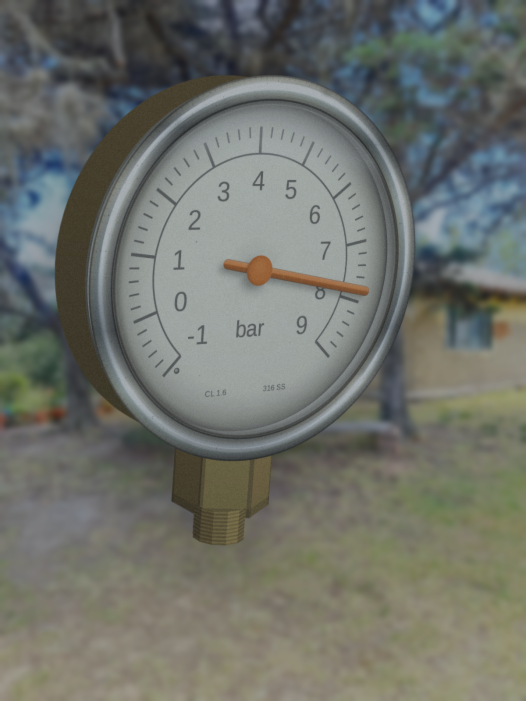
7.8 bar
